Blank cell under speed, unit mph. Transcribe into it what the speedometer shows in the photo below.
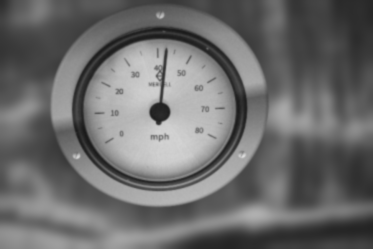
42.5 mph
